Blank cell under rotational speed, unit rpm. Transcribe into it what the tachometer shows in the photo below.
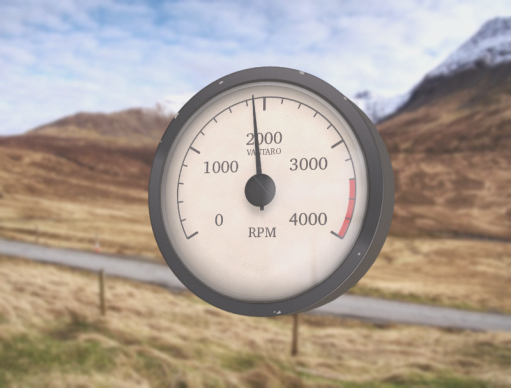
1900 rpm
